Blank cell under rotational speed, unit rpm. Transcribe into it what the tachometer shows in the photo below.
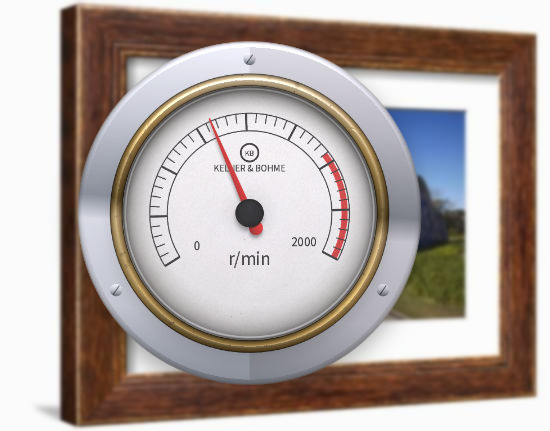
825 rpm
